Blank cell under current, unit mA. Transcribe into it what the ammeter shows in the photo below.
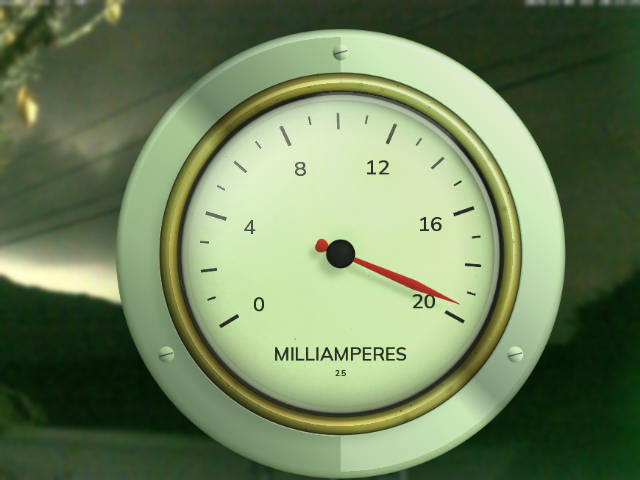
19.5 mA
